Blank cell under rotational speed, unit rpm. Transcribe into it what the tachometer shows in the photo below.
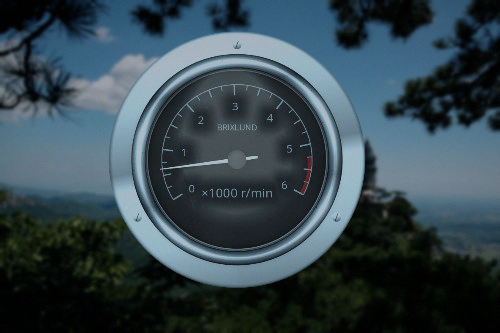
625 rpm
